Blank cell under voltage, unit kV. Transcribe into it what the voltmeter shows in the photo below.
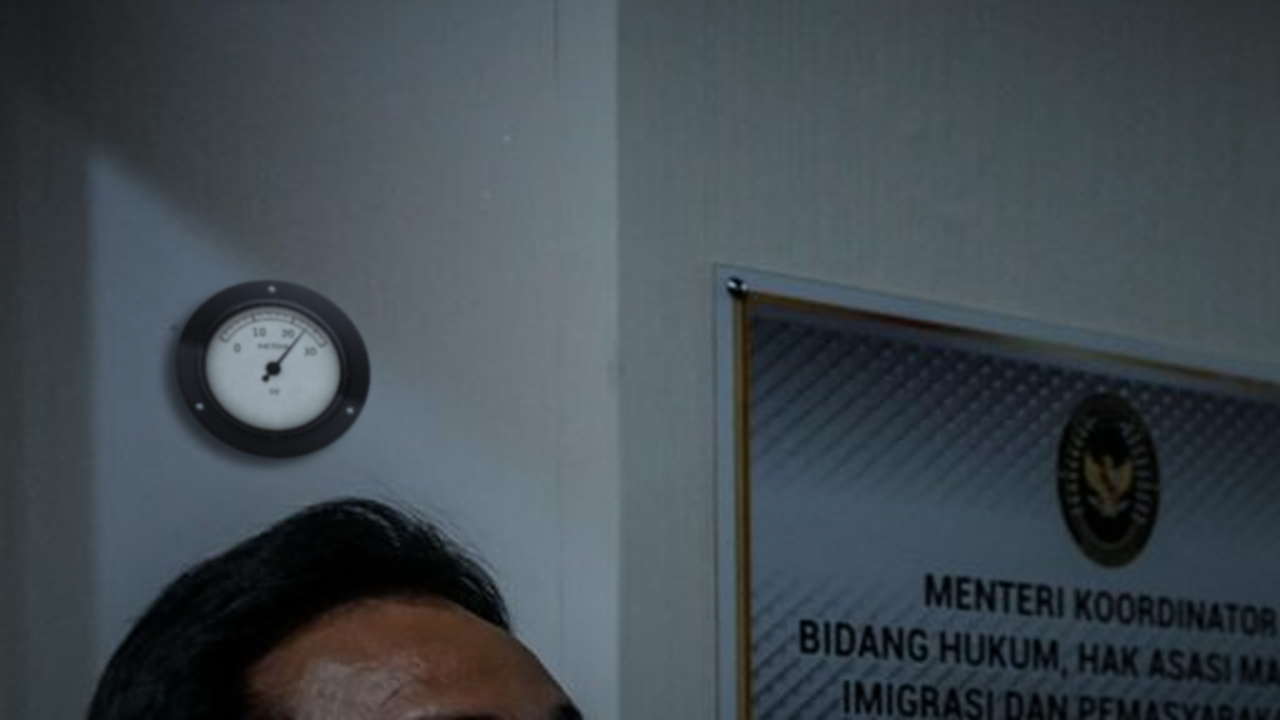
24 kV
